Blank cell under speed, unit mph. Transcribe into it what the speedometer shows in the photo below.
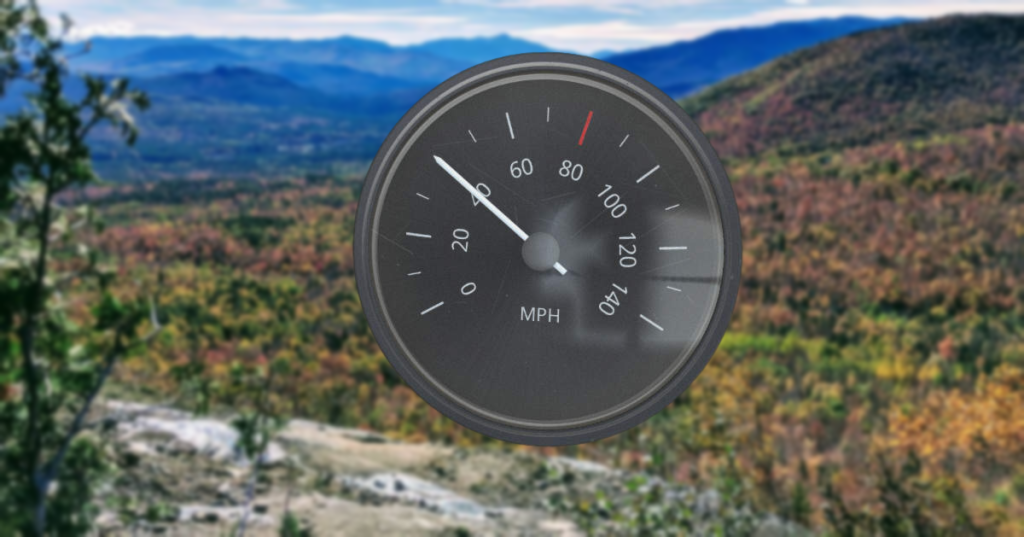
40 mph
